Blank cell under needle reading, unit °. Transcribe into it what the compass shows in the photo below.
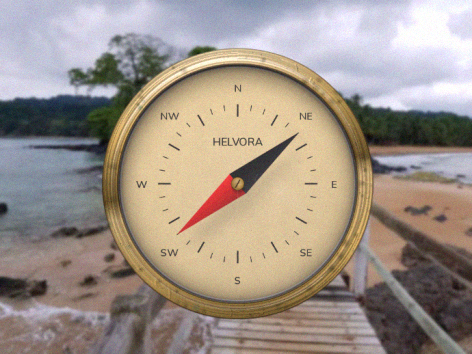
230 °
